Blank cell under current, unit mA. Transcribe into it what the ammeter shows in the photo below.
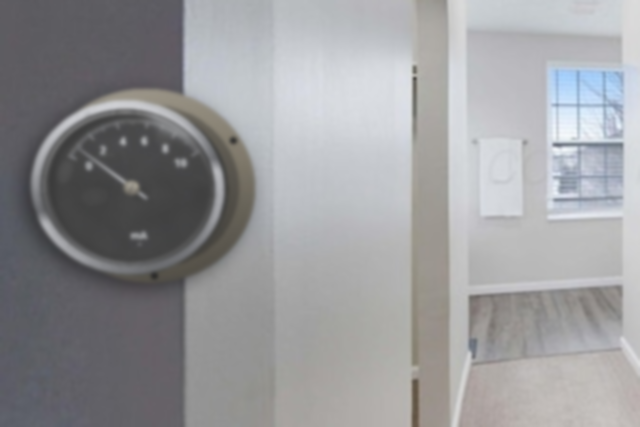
1 mA
